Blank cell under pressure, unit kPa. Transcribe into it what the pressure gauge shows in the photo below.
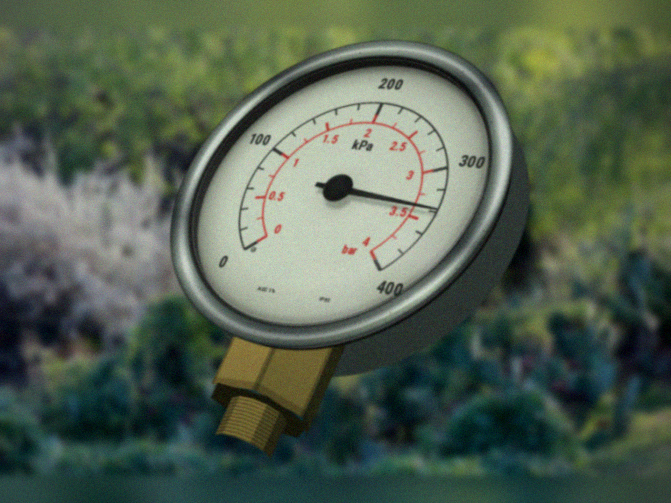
340 kPa
